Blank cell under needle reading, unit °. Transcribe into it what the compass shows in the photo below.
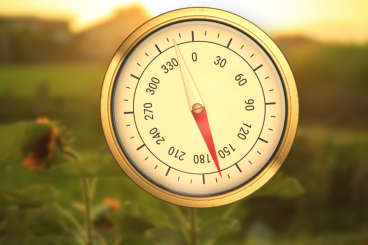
165 °
